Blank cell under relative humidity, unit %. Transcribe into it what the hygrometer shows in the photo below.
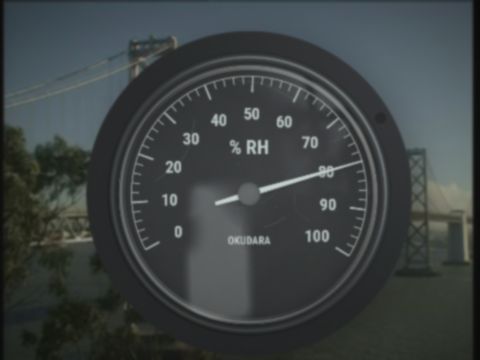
80 %
